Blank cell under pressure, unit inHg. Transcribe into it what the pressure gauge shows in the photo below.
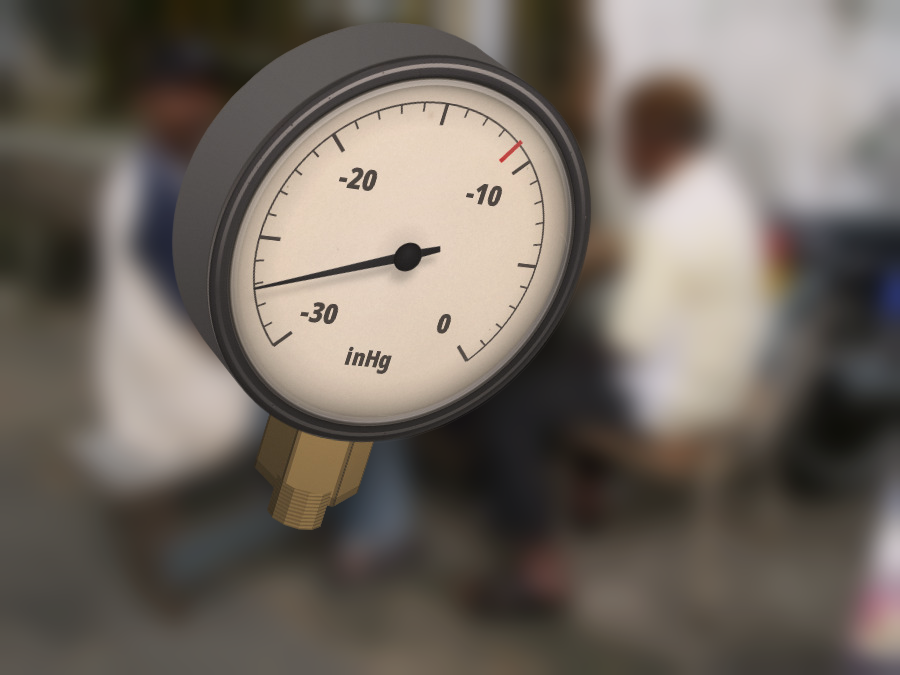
-27 inHg
